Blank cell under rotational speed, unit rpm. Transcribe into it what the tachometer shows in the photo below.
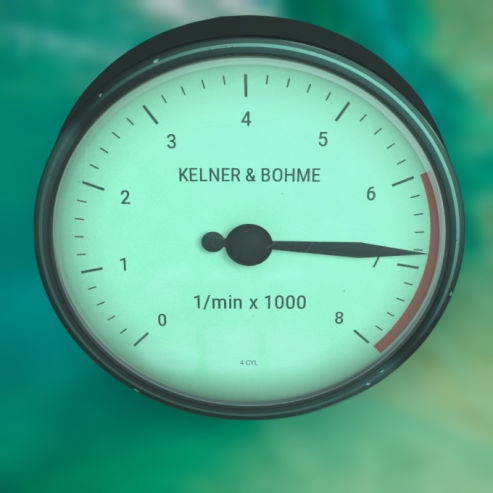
6800 rpm
